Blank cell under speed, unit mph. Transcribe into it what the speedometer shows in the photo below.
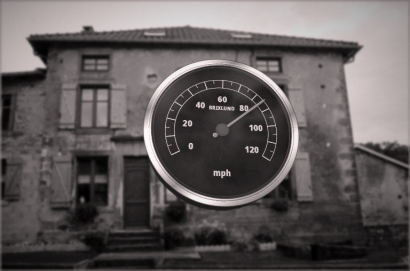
85 mph
